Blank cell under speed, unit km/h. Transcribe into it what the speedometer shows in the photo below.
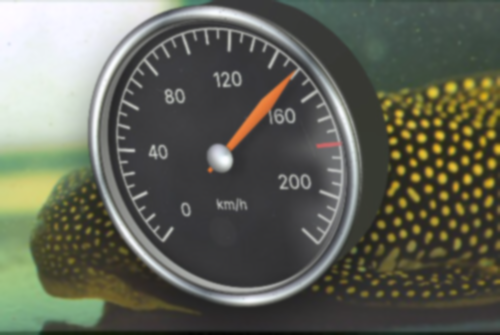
150 km/h
